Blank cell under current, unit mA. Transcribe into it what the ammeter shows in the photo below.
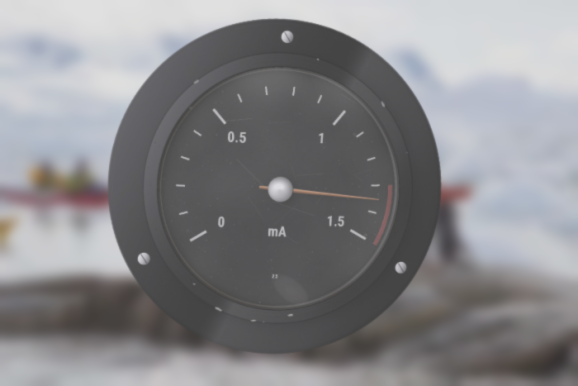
1.35 mA
